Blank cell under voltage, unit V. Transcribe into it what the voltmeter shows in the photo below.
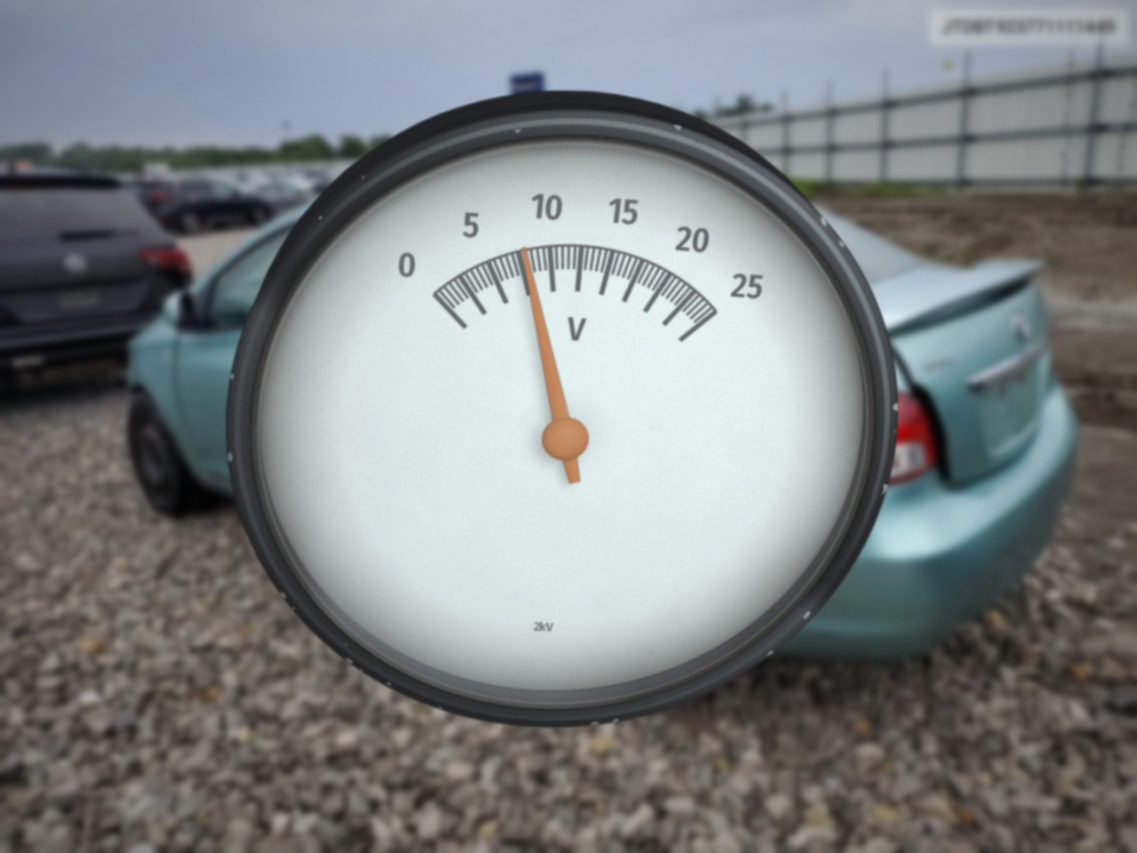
8 V
